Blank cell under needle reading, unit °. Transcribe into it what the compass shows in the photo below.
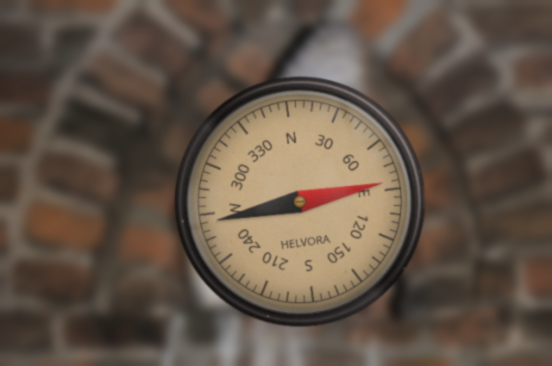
85 °
